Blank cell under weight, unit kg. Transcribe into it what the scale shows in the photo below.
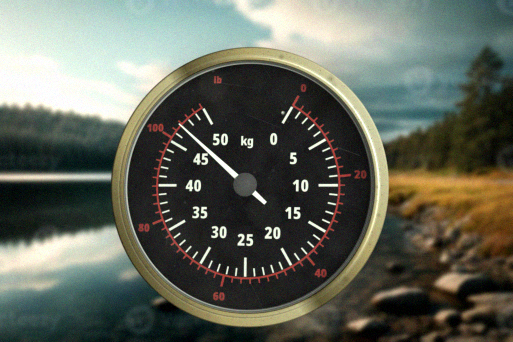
47 kg
